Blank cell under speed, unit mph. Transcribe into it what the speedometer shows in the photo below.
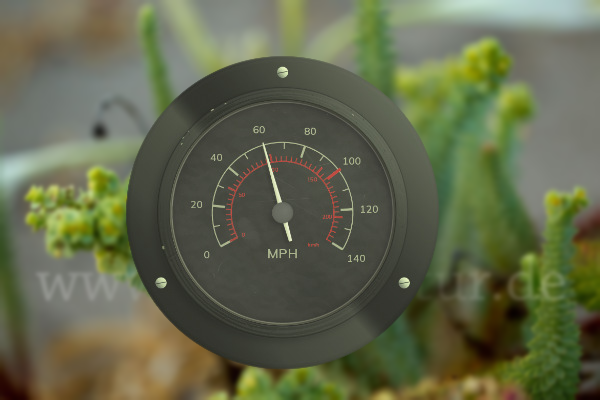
60 mph
